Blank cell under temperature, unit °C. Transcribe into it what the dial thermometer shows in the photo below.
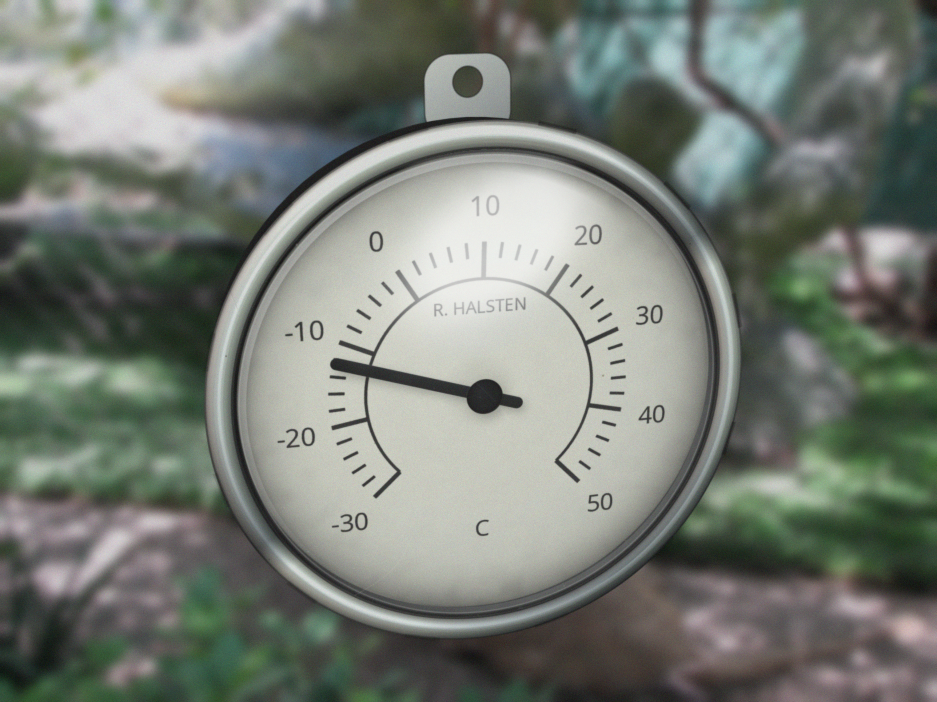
-12 °C
